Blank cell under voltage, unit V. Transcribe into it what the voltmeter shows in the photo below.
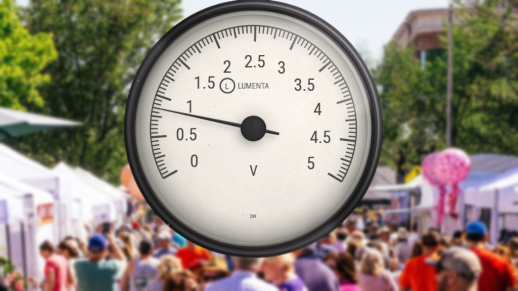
0.85 V
